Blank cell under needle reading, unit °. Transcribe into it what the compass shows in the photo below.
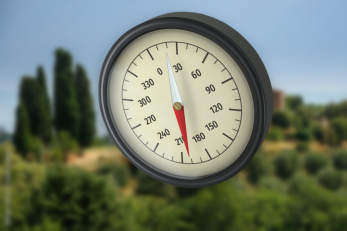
200 °
